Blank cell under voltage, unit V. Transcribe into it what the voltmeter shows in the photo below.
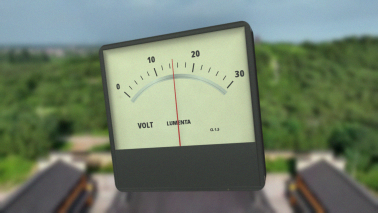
15 V
